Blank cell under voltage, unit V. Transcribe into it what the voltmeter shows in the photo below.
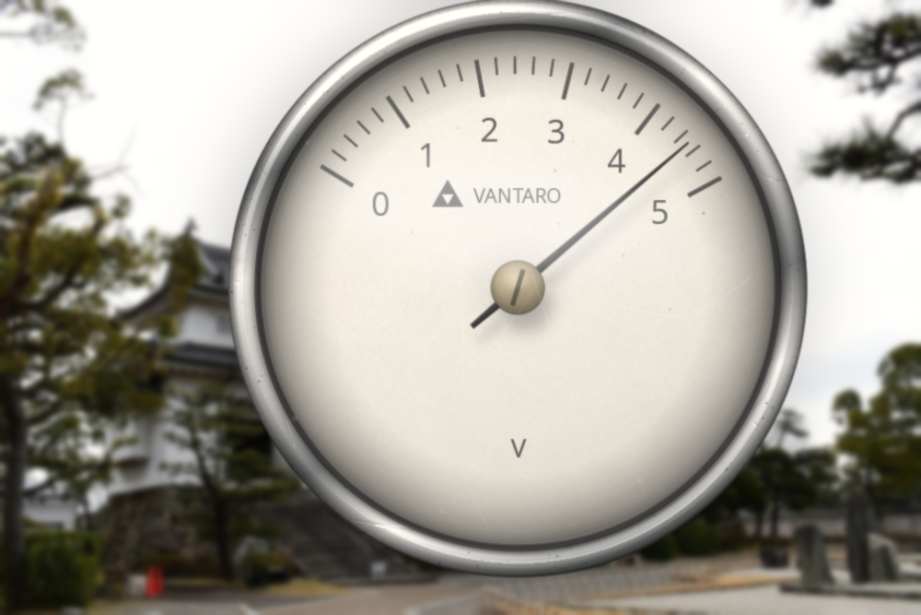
4.5 V
